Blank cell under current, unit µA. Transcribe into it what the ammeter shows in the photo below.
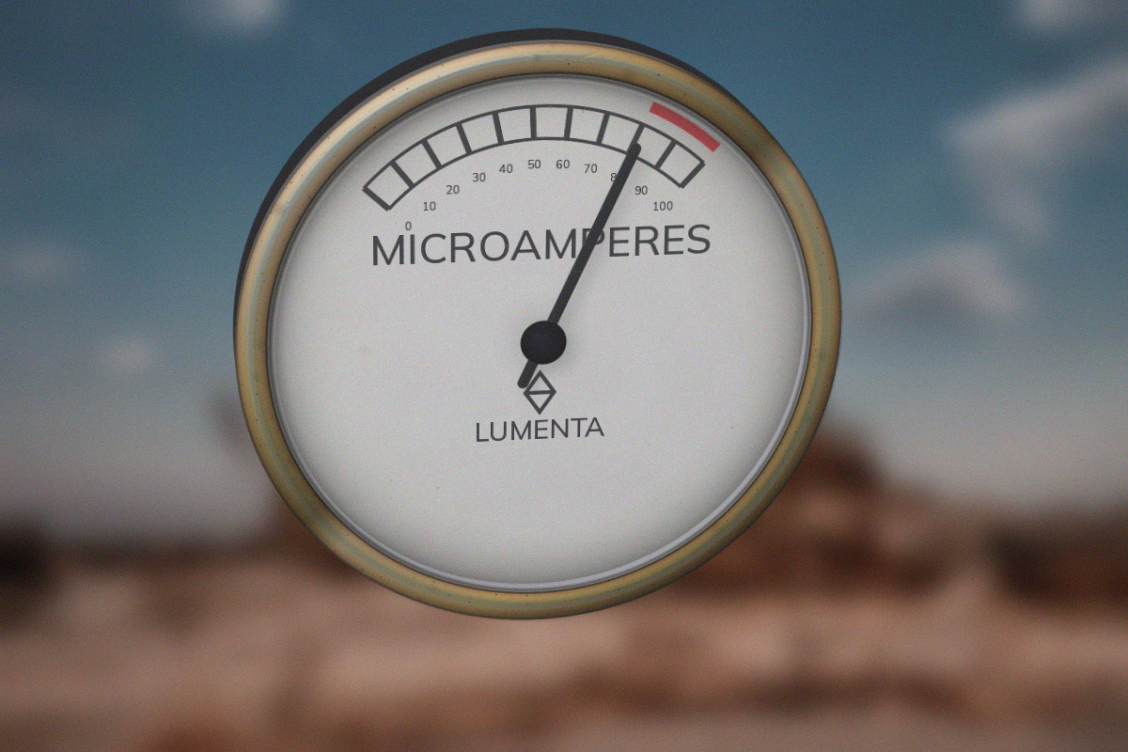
80 µA
